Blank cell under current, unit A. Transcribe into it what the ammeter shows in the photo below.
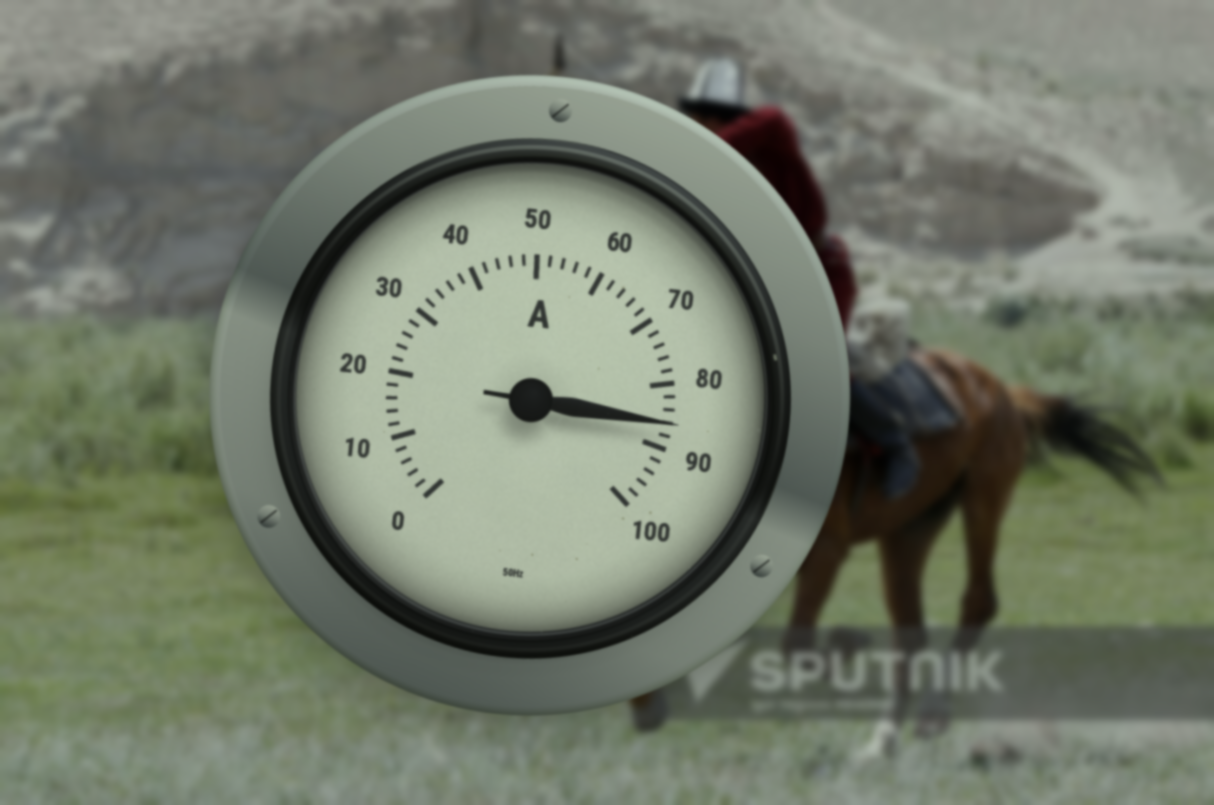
86 A
